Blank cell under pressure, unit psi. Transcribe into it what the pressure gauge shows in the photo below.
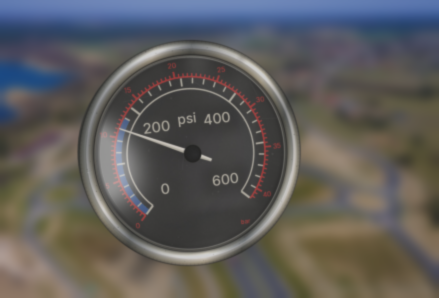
160 psi
